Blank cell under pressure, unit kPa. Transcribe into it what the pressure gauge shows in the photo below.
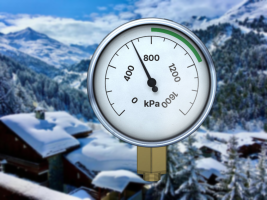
650 kPa
